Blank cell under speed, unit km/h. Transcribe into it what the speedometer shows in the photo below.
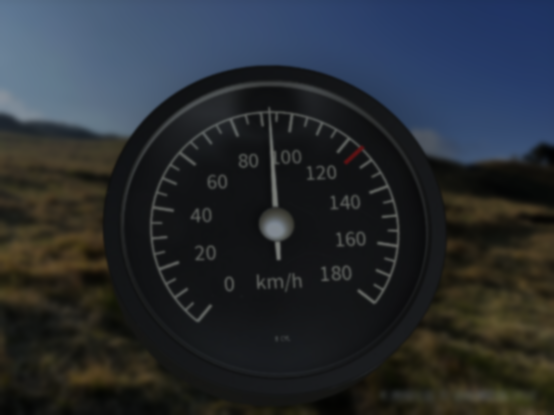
92.5 km/h
